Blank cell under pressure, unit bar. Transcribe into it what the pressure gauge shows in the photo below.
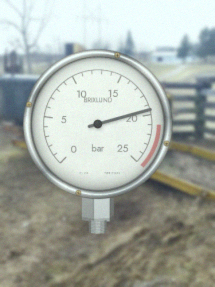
19.5 bar
